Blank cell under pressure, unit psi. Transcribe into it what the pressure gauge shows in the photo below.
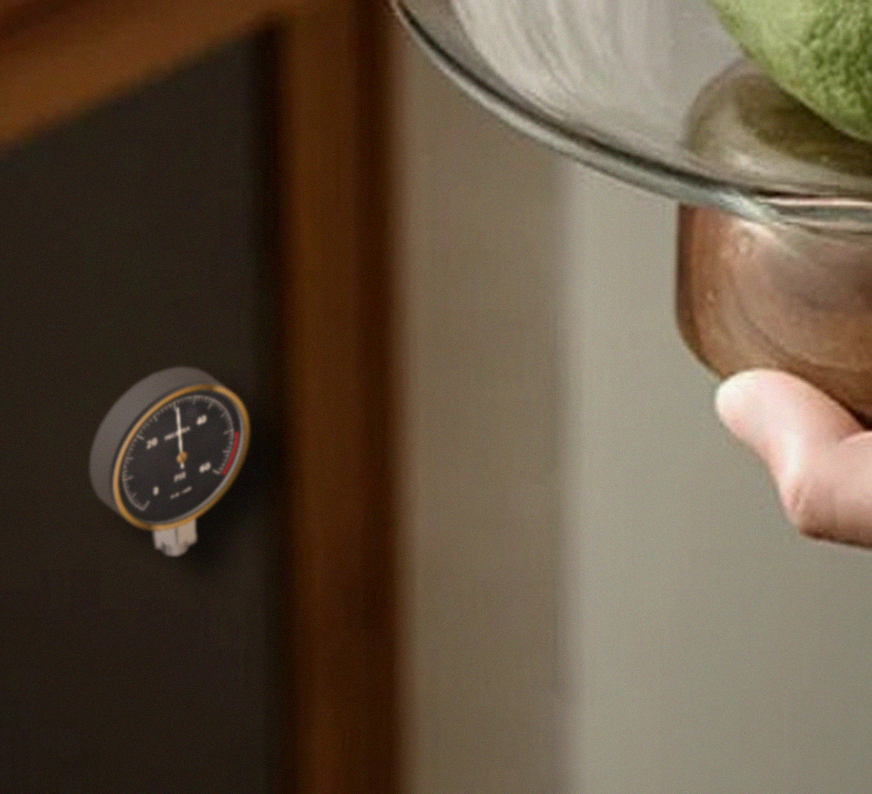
30 psi
